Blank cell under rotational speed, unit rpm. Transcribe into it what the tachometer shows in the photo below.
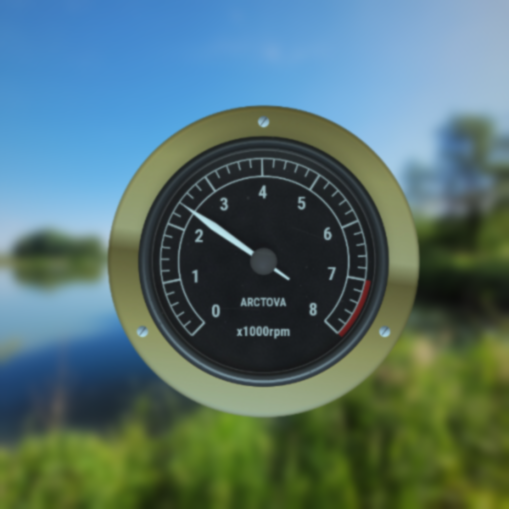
2400 rpm
